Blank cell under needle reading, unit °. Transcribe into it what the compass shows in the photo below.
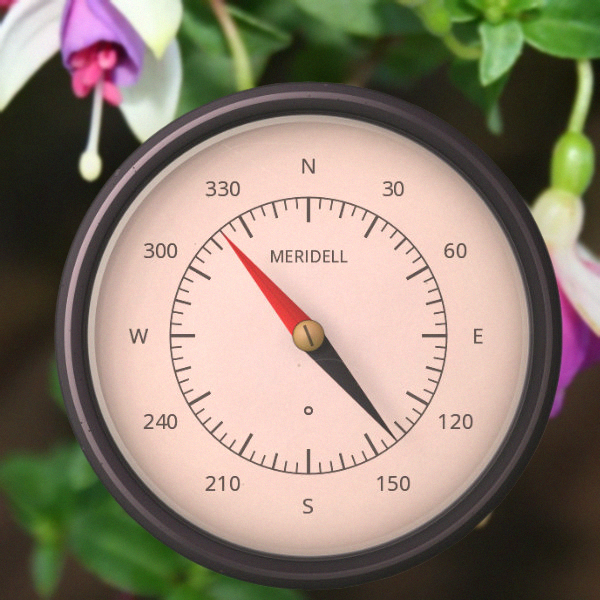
320 °
